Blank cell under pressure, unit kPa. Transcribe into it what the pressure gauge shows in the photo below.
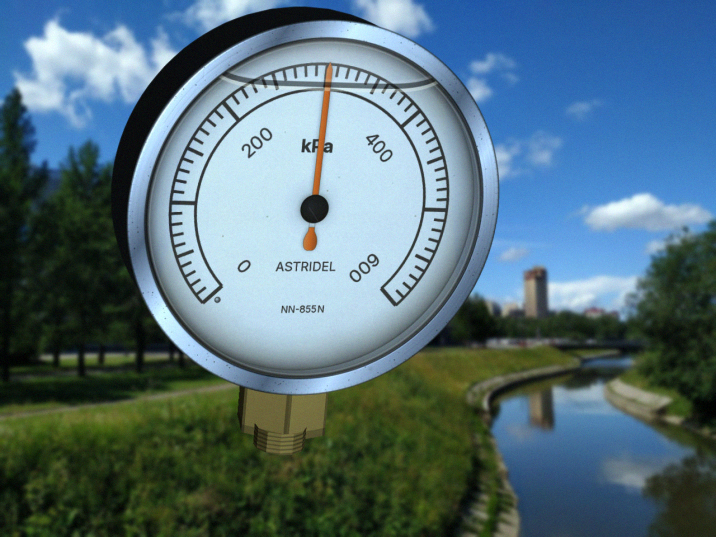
300 kPa
